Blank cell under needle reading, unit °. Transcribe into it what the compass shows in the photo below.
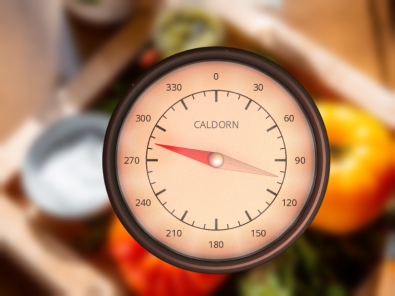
285 °
